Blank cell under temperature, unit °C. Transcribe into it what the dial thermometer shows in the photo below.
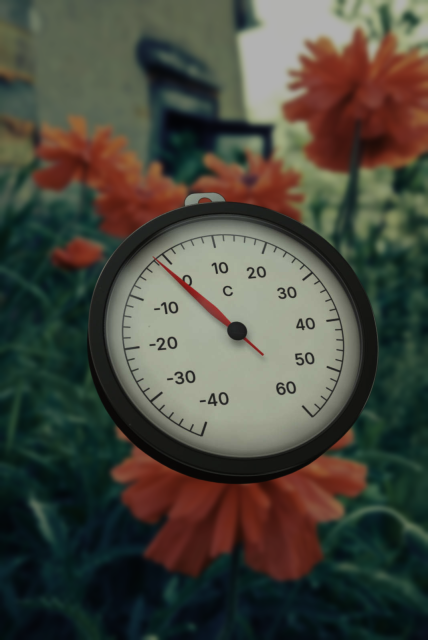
-2 °C
